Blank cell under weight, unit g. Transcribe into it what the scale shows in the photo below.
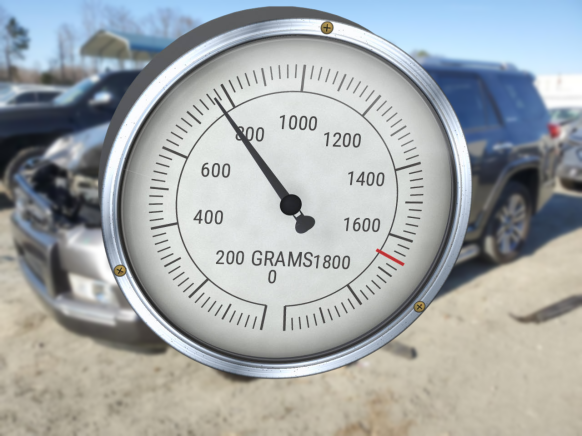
770 g
